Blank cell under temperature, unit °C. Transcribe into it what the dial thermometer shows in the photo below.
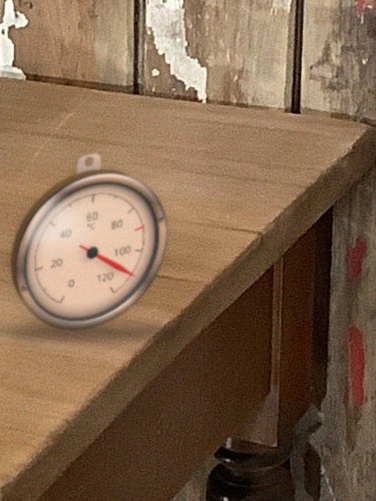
110 °C
